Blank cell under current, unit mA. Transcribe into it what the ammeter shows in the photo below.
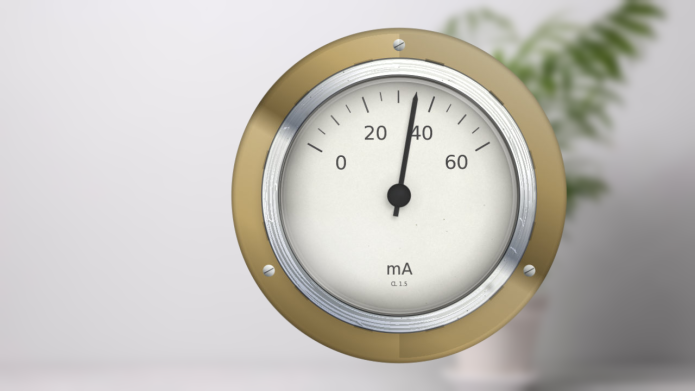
35 mA
